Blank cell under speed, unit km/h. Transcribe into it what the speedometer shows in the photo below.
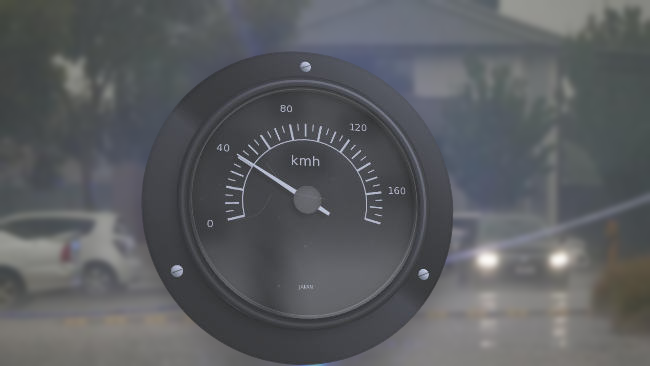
40 km/h
